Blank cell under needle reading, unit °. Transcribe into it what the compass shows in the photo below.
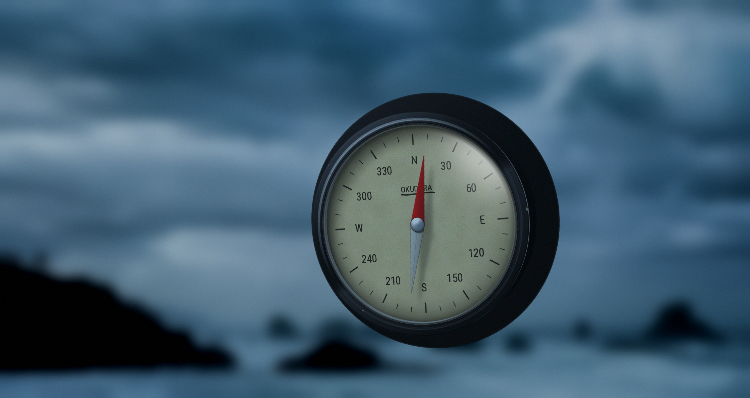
10 °
